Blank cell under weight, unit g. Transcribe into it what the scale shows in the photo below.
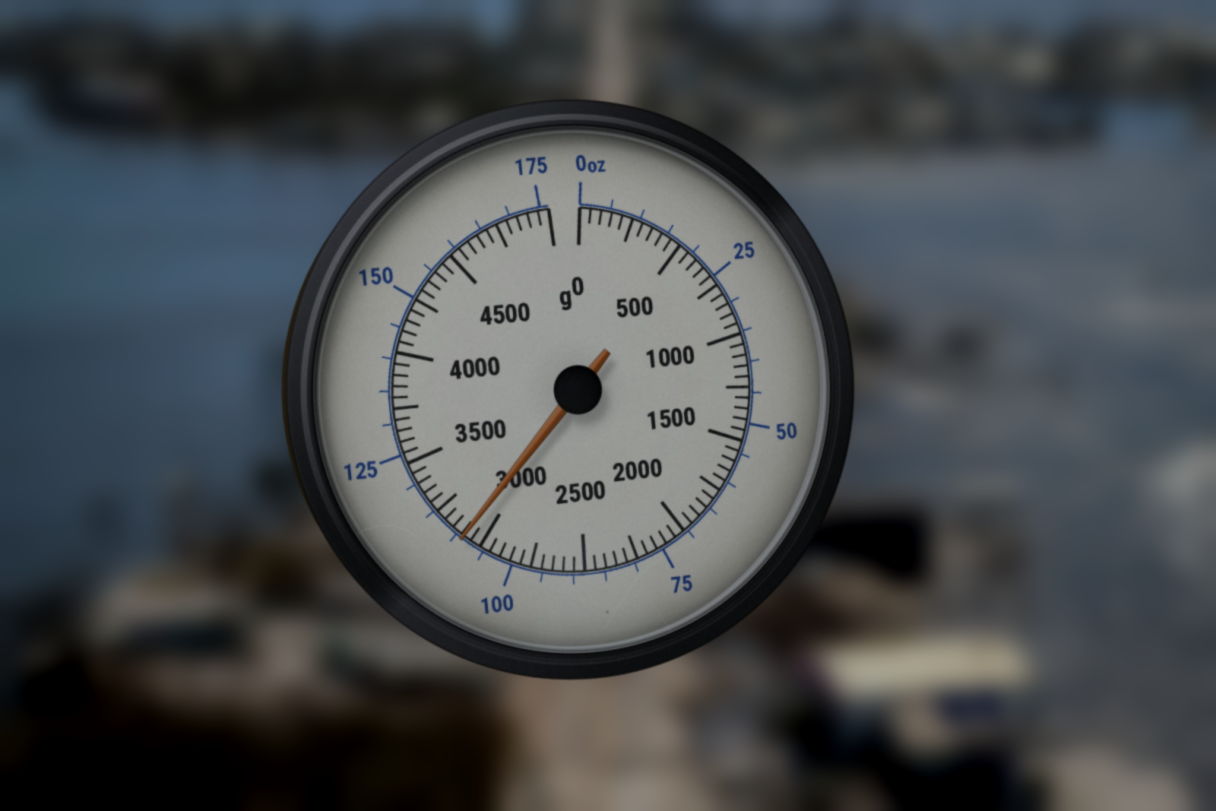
3100 g
